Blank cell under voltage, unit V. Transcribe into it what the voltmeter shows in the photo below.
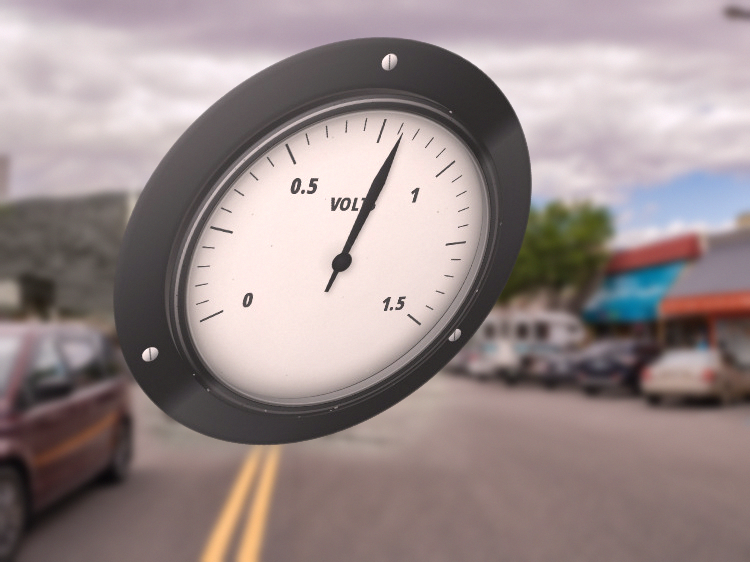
0.8 V
